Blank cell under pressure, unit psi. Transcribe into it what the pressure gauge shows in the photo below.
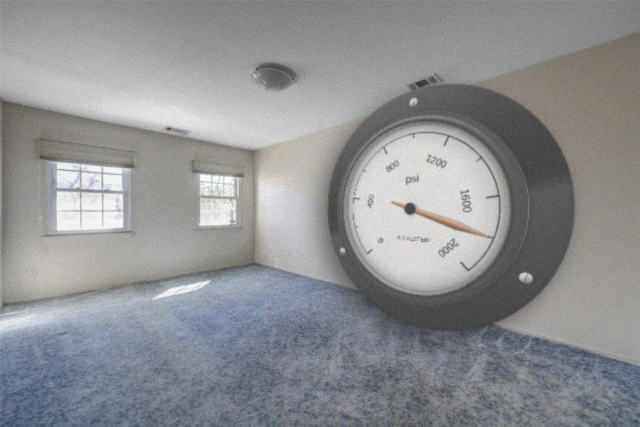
1800 psi
